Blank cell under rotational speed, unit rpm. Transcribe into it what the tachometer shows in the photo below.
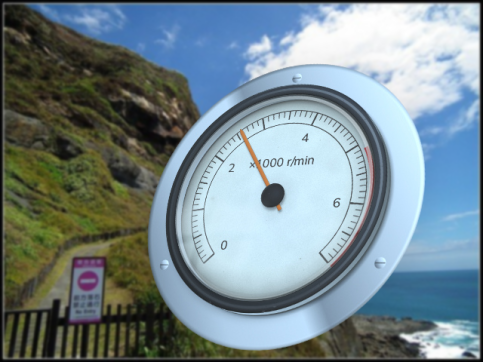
2600 rpm
